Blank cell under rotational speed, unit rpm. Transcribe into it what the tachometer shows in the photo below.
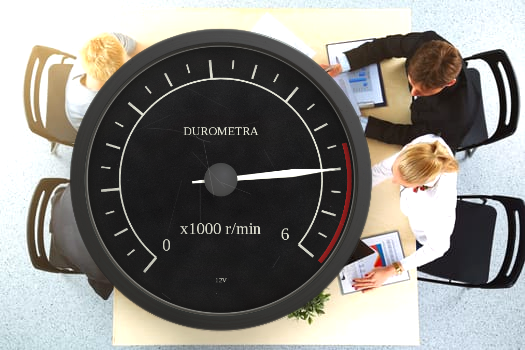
5000 rpm
